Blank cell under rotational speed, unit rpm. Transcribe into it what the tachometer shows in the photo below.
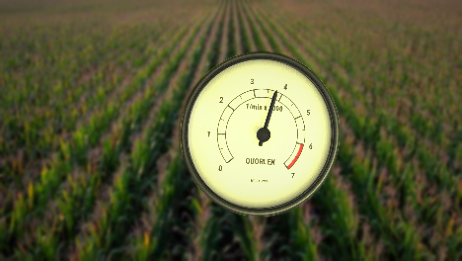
3750 rpm
